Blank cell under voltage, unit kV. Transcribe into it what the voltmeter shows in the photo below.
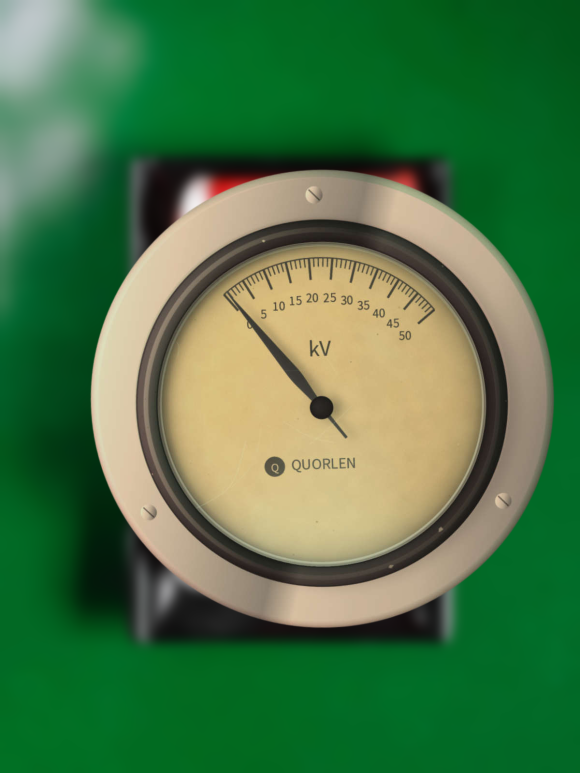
1 kV
